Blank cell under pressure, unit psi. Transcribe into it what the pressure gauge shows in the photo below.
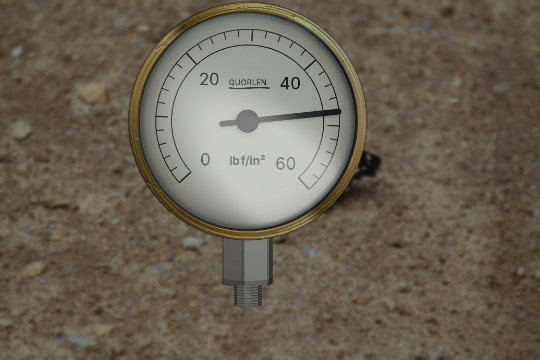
48 psi
